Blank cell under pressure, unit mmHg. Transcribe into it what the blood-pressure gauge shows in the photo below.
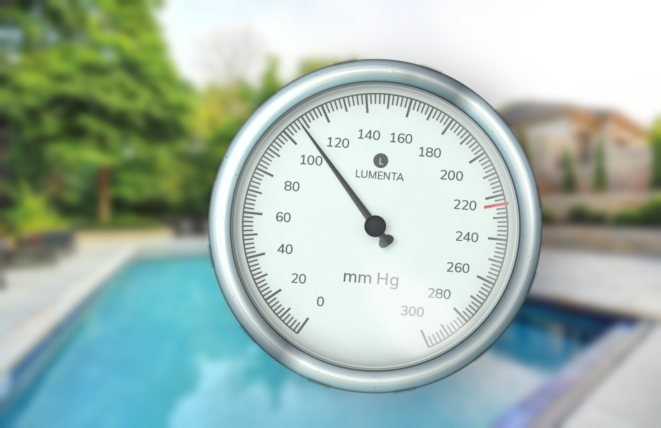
108 mmHg
